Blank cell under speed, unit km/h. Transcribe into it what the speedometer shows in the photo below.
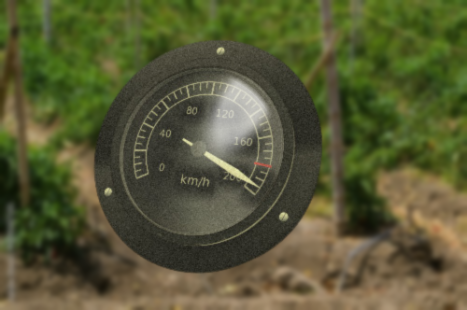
195 km/h
